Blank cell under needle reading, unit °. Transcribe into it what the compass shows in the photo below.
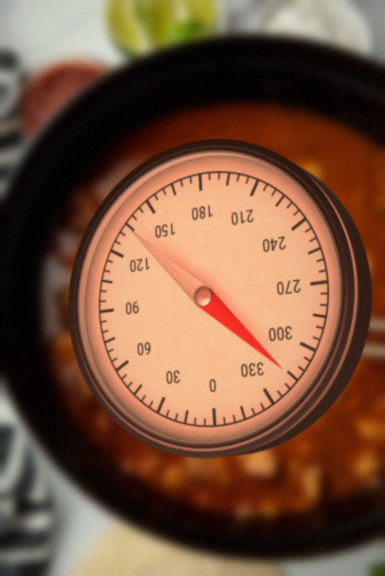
315 °
